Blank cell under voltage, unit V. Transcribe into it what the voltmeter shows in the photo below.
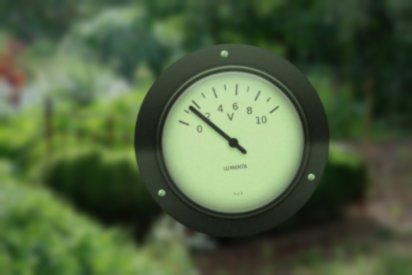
1.5 V
